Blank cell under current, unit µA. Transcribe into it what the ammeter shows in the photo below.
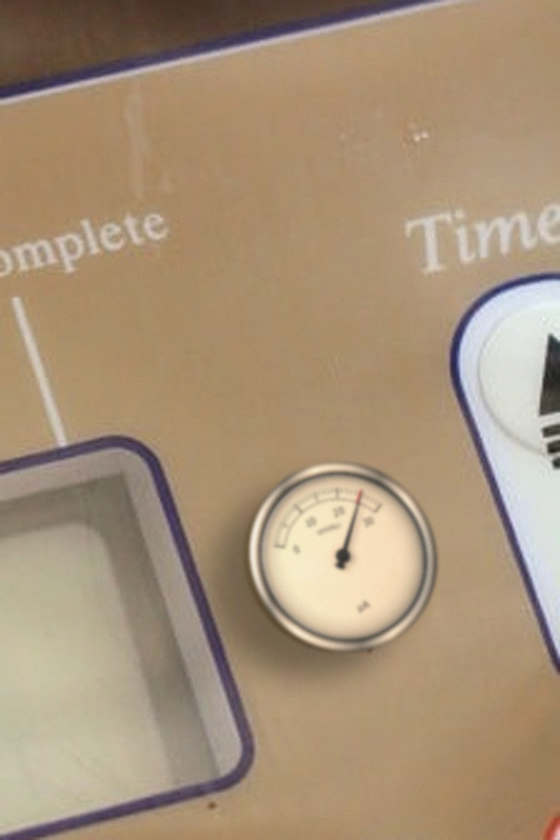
25 µA
